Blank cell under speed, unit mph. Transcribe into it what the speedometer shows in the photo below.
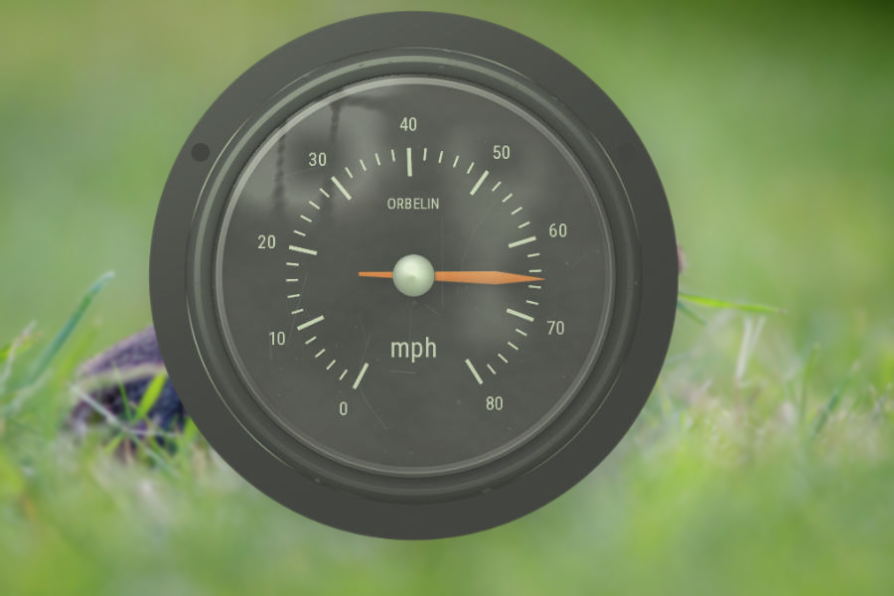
65 mph
